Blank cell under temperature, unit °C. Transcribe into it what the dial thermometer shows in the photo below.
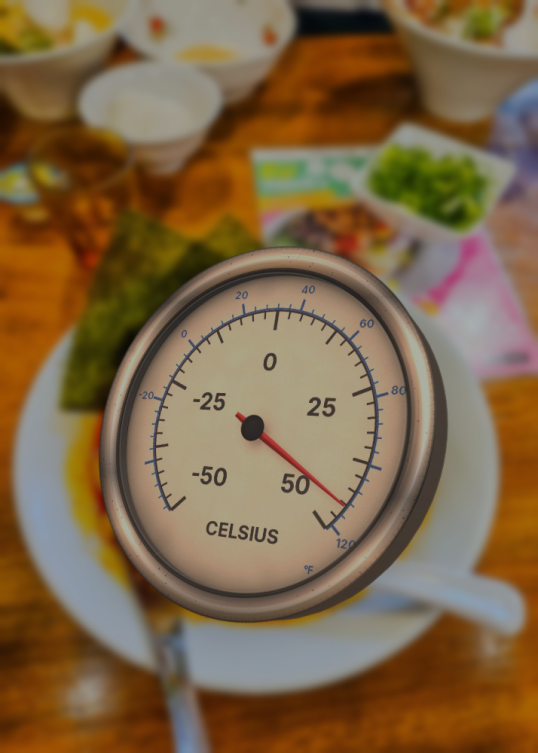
45 °C
